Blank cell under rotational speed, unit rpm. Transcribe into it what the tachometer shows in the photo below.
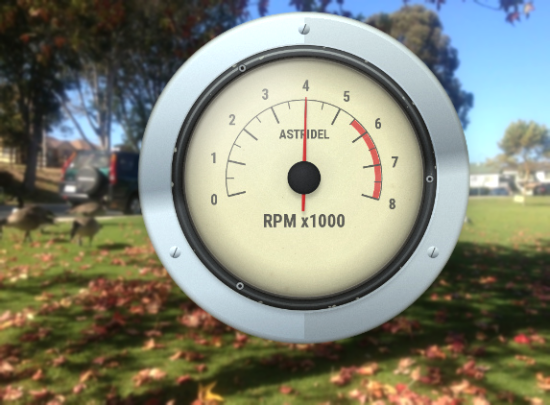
4000 rpm
